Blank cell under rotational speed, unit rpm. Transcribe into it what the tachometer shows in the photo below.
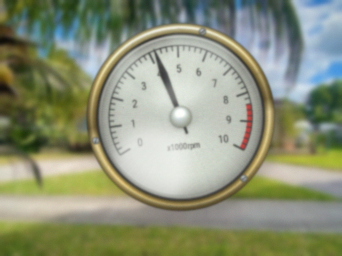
4200 rpm
